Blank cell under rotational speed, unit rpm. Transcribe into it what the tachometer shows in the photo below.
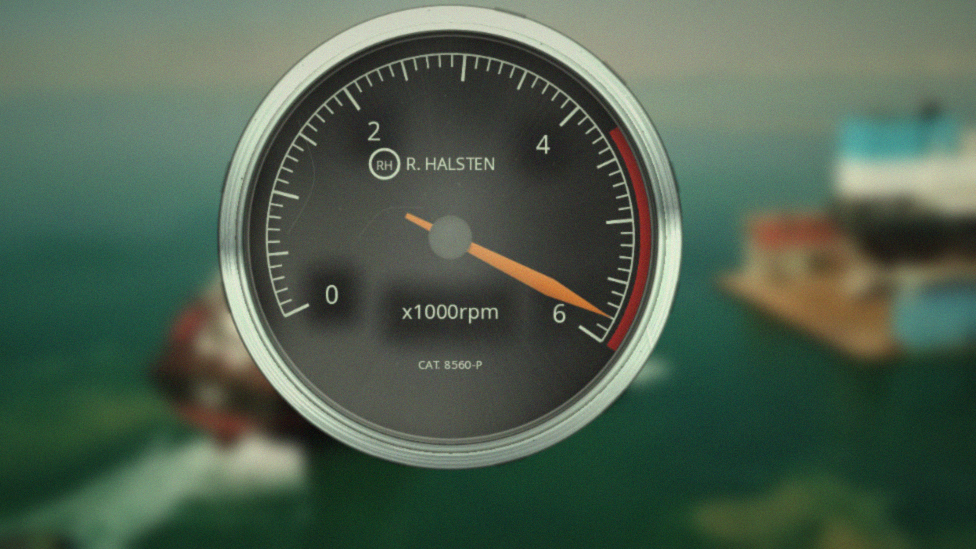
5800 rpm
